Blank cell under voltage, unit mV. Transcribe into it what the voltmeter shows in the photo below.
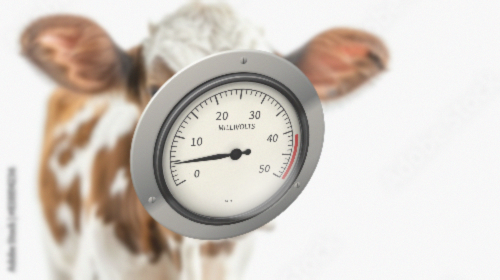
5 mV
